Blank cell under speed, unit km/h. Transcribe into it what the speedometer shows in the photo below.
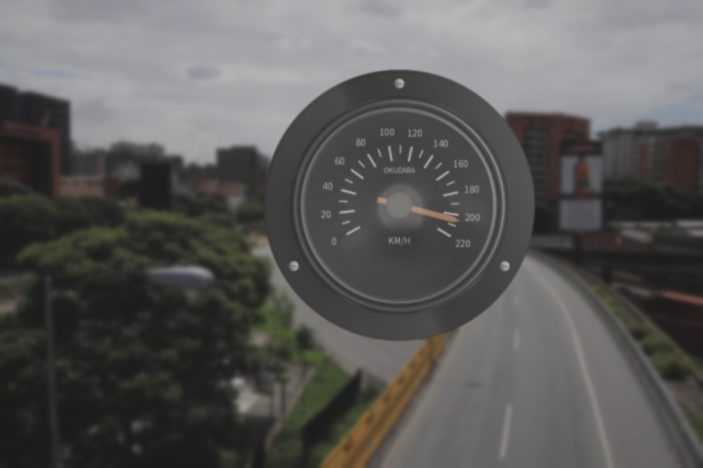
205 km/h
